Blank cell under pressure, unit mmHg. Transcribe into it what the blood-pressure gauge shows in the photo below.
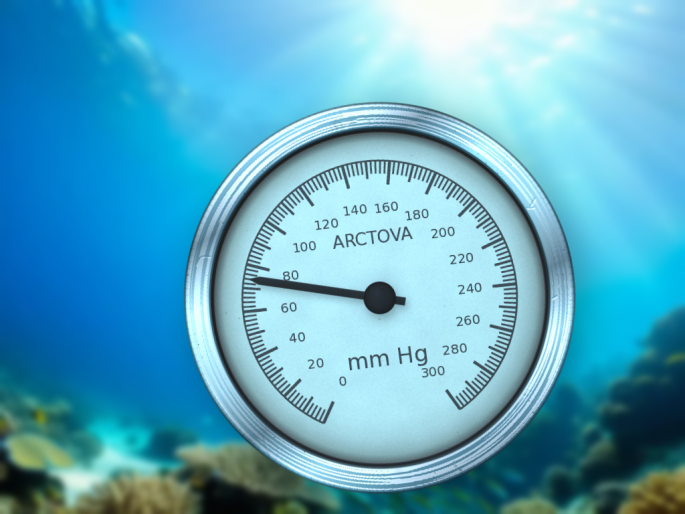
74 mmHg
